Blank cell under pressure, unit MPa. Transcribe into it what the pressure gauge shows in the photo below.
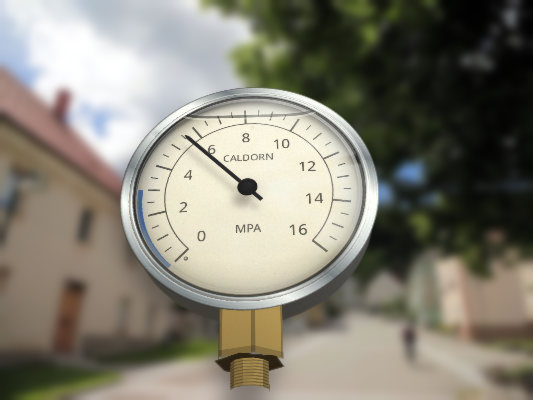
5.5 MPa
